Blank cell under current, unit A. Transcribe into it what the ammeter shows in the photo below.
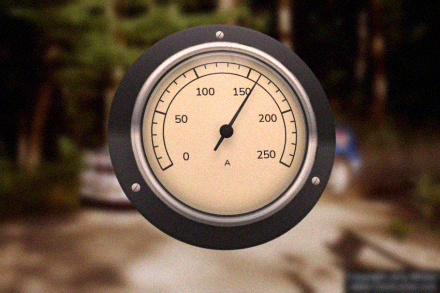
160 A
